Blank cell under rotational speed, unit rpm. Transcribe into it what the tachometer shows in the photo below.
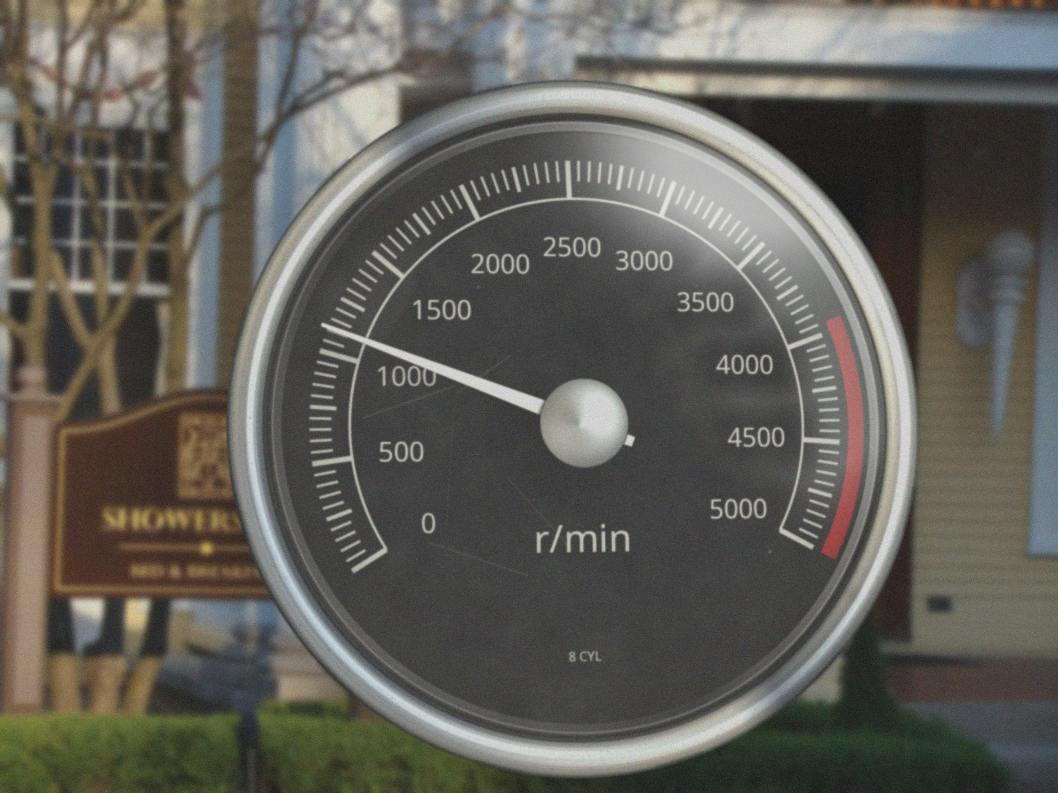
1100 rpm
